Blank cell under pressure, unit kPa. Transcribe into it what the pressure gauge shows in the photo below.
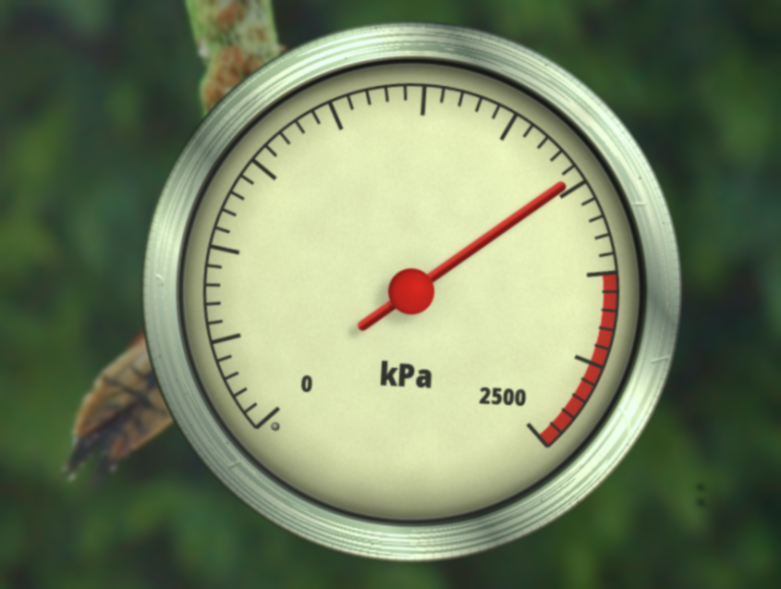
1725 kPa
